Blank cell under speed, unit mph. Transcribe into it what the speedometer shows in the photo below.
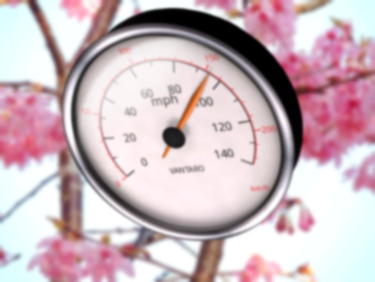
95 mph
